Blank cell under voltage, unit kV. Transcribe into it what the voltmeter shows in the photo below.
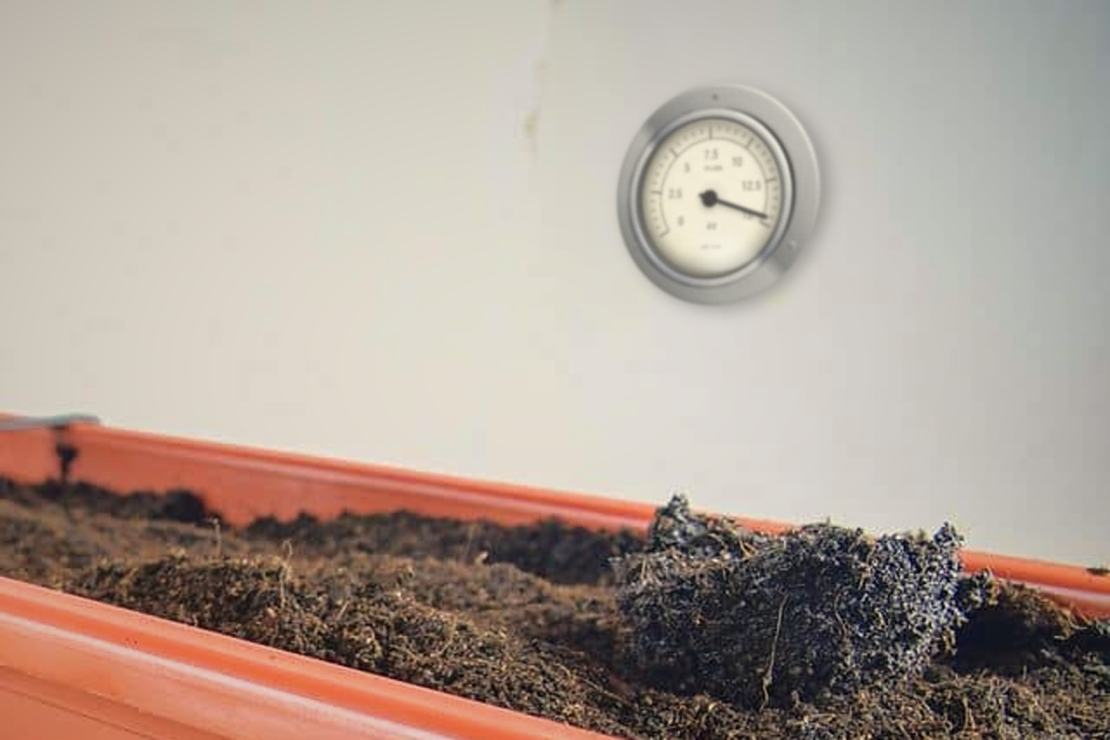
14.5 kV
